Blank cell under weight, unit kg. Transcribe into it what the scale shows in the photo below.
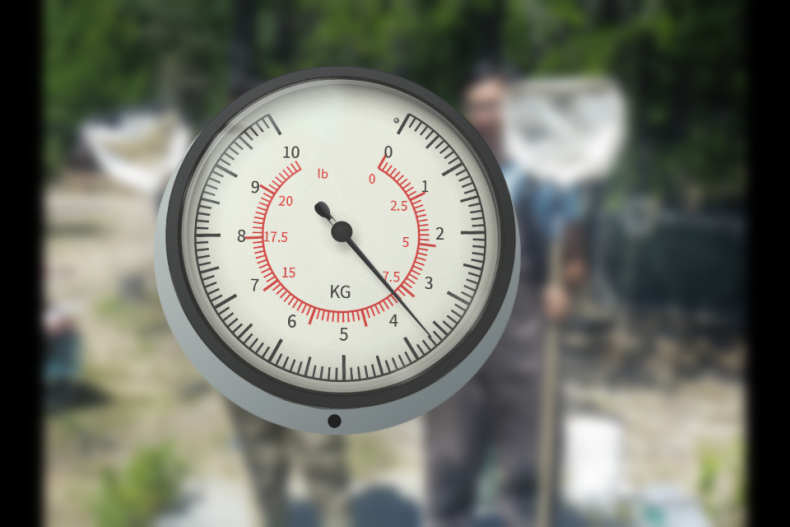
3.7 kg
